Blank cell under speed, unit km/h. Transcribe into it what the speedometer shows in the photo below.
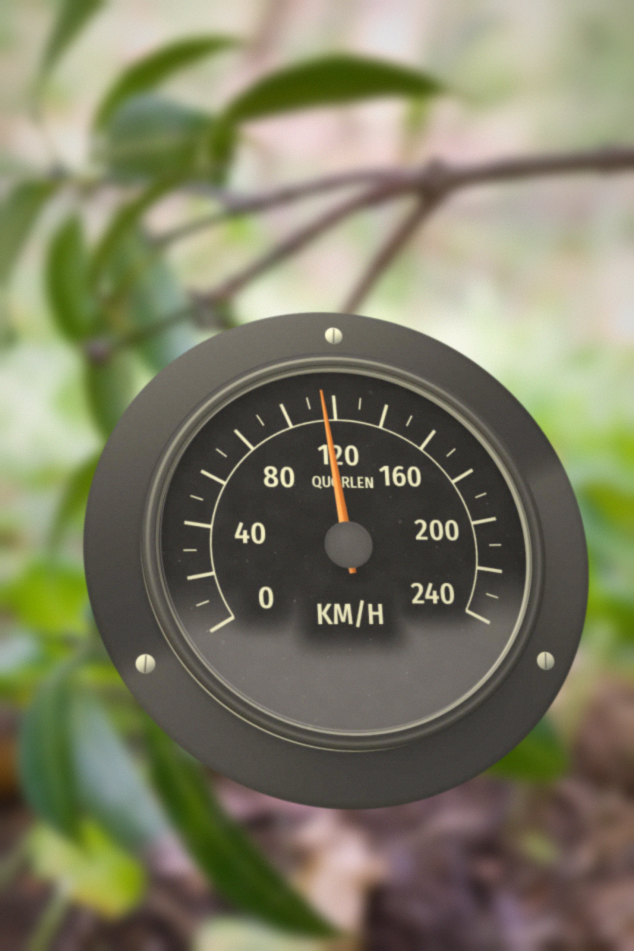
115 km/h
